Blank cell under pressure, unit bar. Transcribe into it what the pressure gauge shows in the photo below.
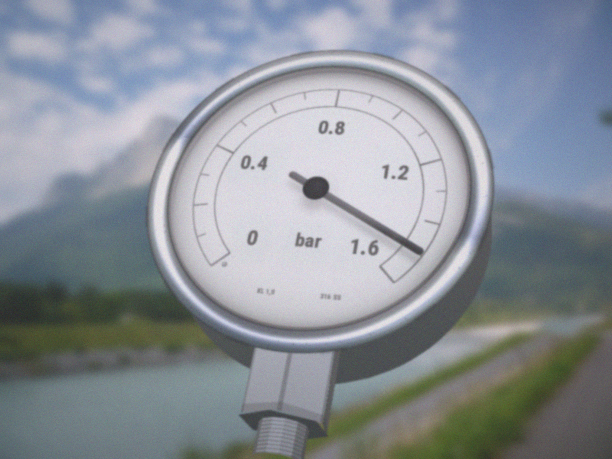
1.5 bar
